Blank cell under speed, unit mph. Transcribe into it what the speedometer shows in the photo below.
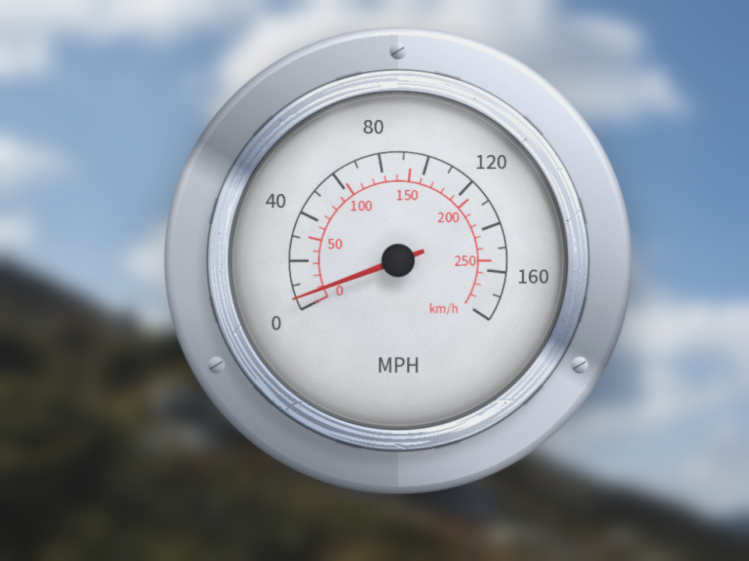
5 mph
